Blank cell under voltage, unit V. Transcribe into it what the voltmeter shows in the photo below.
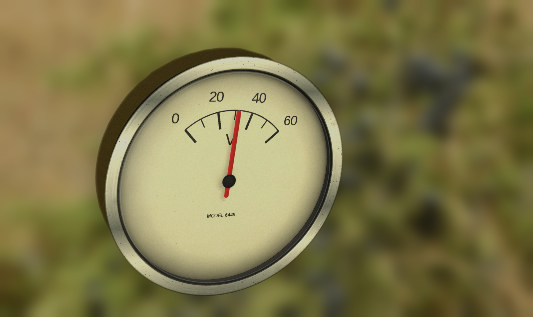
30 V
